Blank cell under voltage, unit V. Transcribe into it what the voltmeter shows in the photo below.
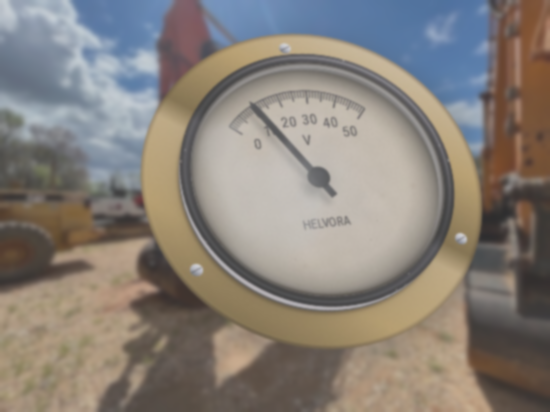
10 V
